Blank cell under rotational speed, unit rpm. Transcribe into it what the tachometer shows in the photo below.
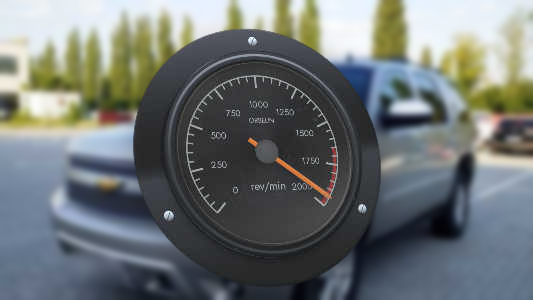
1950 rpm
